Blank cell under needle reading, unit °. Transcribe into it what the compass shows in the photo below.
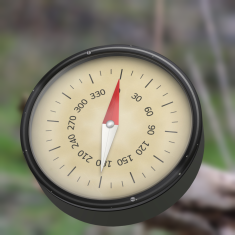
0 °
